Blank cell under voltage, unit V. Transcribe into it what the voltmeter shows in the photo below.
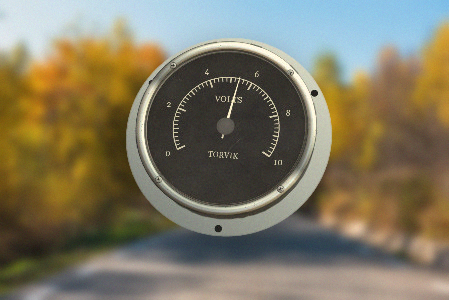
5.4 V
